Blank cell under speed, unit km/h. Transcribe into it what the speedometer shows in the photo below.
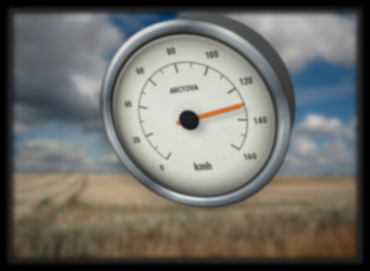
130 km/h
